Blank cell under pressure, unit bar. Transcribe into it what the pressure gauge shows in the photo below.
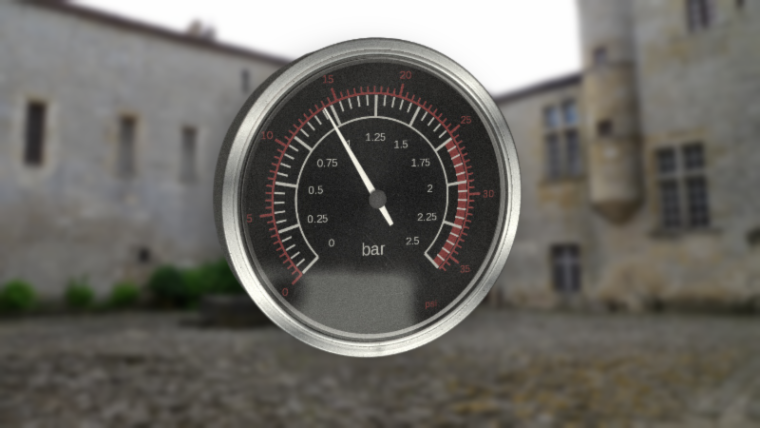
0.95 bar
